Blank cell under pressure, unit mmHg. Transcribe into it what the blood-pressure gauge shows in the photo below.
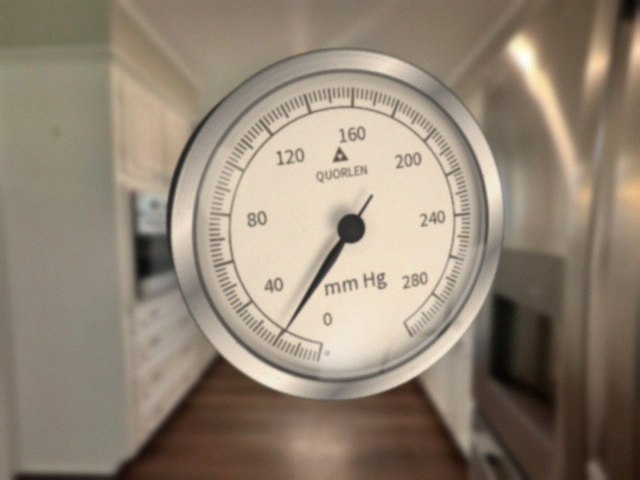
20 mmHg
